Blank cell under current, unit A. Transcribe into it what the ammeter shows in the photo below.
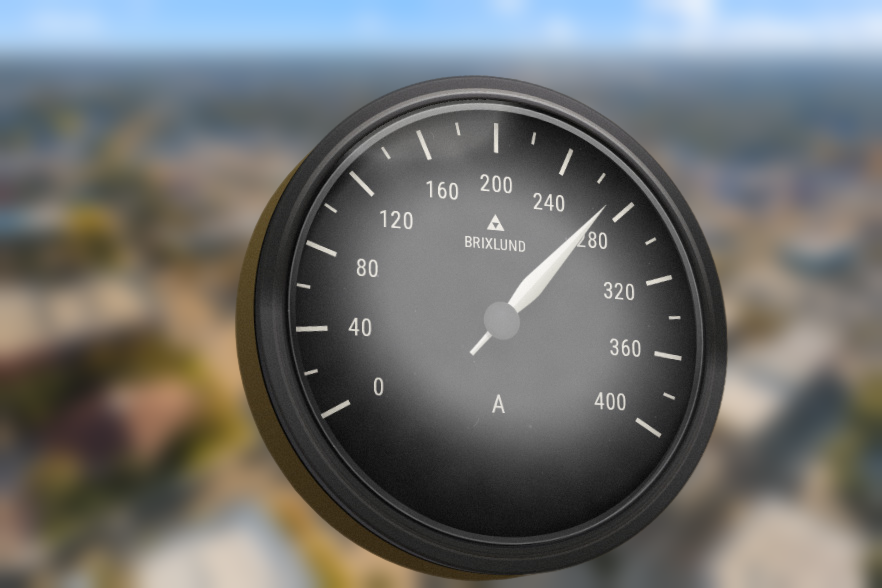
270 A
